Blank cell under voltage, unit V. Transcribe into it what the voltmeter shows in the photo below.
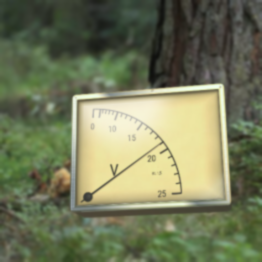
19 V
